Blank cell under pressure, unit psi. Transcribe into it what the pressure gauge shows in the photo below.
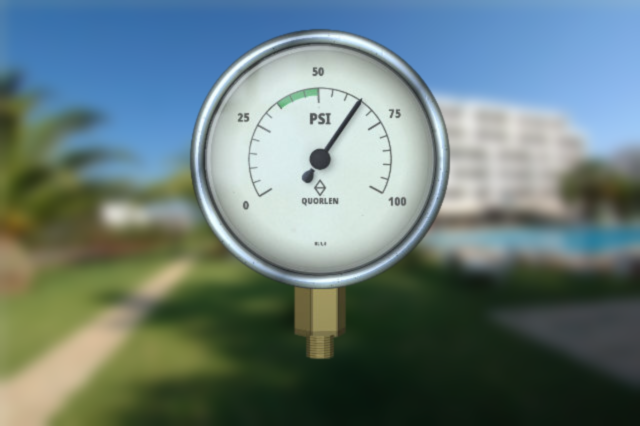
65 psi
